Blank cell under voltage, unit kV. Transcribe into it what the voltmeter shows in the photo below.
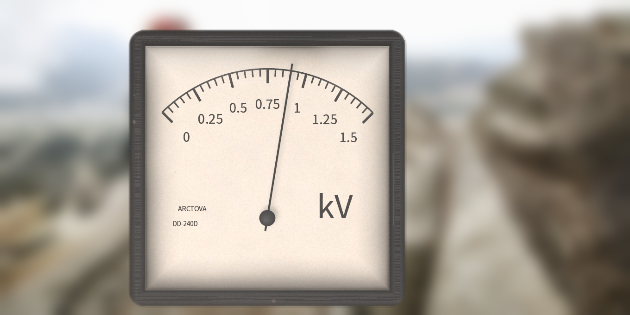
0.9 kV
